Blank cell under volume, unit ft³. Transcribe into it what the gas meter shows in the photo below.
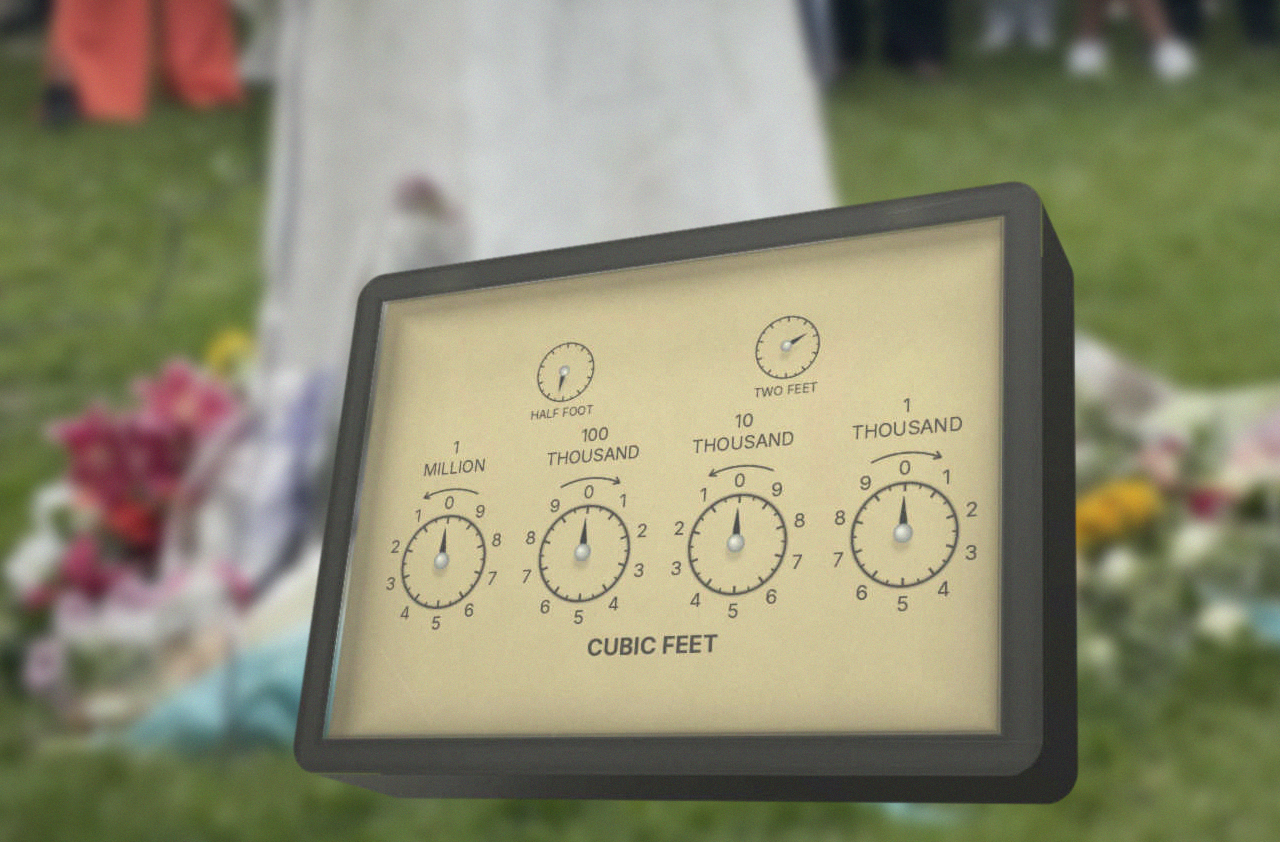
0 ft³
